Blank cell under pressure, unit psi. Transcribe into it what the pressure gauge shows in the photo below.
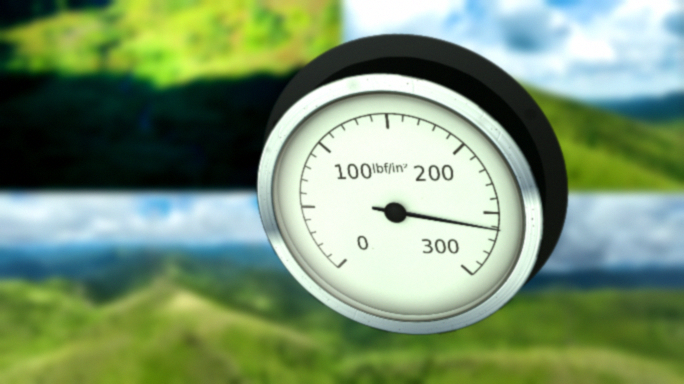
260 psi
